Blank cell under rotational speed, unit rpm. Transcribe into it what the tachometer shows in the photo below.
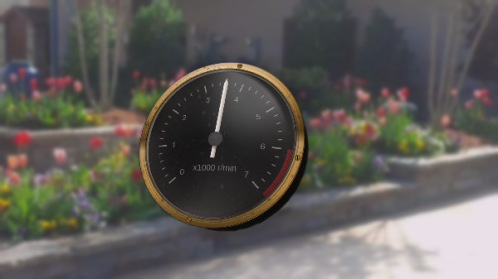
3600 rpm
